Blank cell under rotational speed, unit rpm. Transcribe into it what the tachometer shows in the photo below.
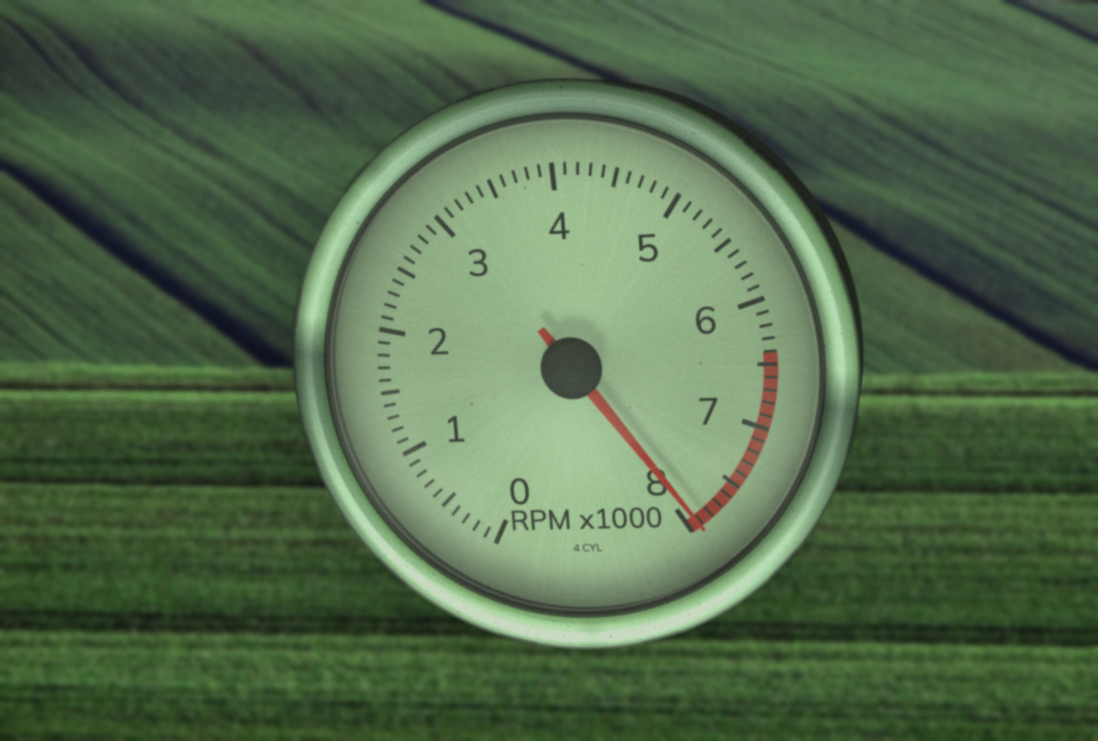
7900 rpm
